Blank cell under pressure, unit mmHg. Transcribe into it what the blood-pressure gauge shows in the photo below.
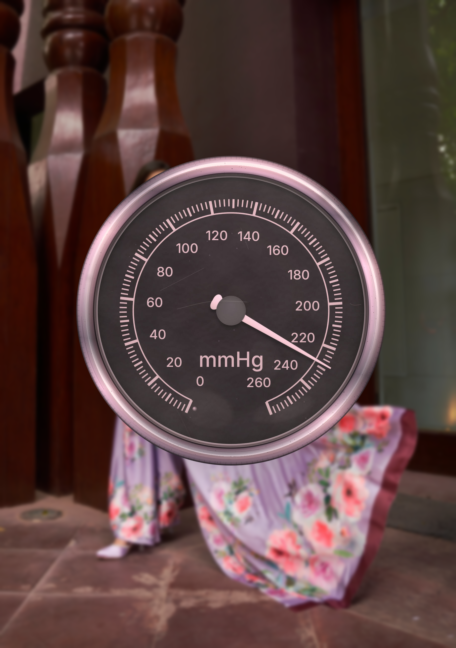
228 mmHg
